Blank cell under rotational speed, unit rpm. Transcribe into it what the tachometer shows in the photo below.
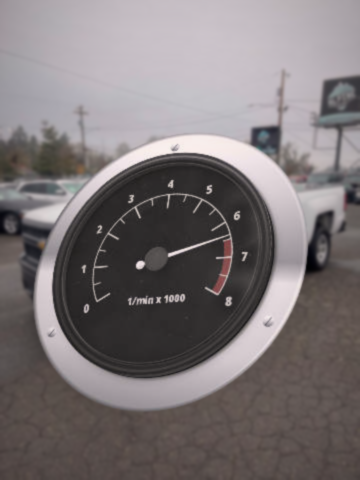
6500 rpm
